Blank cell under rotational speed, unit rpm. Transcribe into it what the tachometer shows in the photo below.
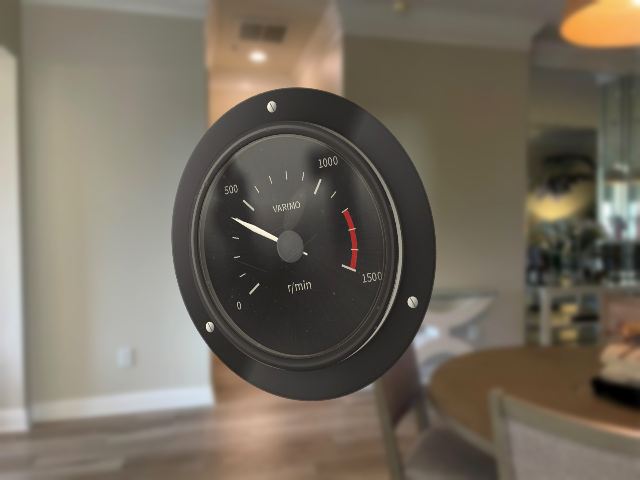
400 rpm
